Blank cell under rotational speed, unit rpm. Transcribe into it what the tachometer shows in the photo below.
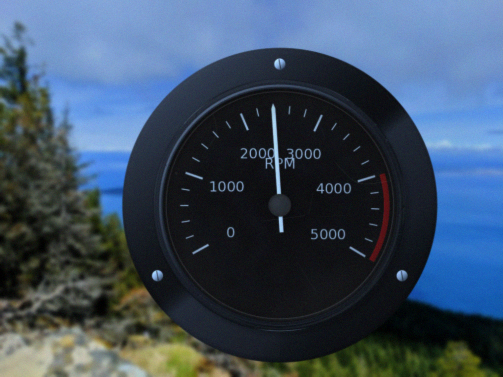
2400 rpm
